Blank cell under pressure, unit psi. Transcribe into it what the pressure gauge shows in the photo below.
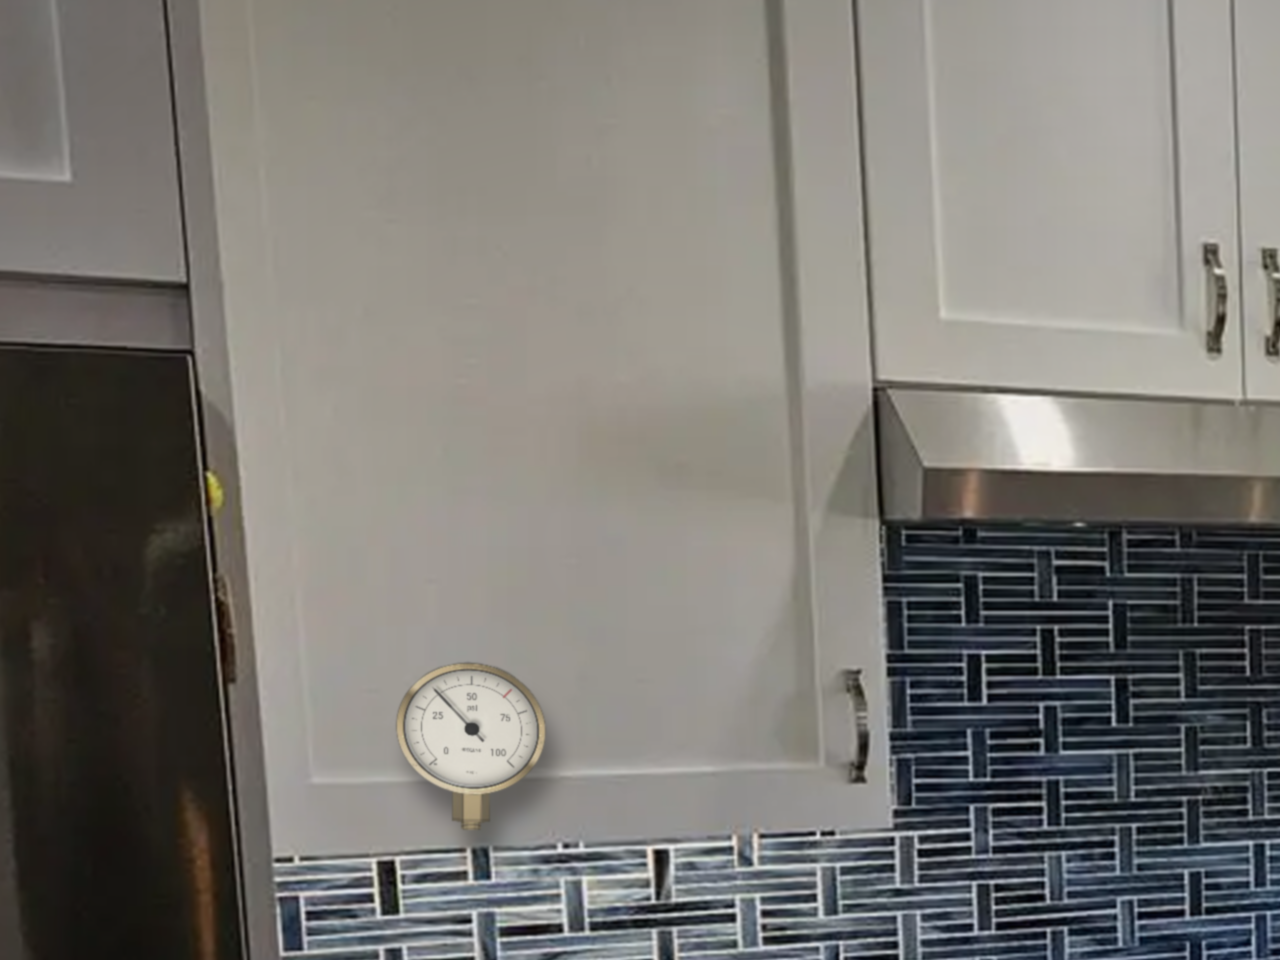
35 psi
